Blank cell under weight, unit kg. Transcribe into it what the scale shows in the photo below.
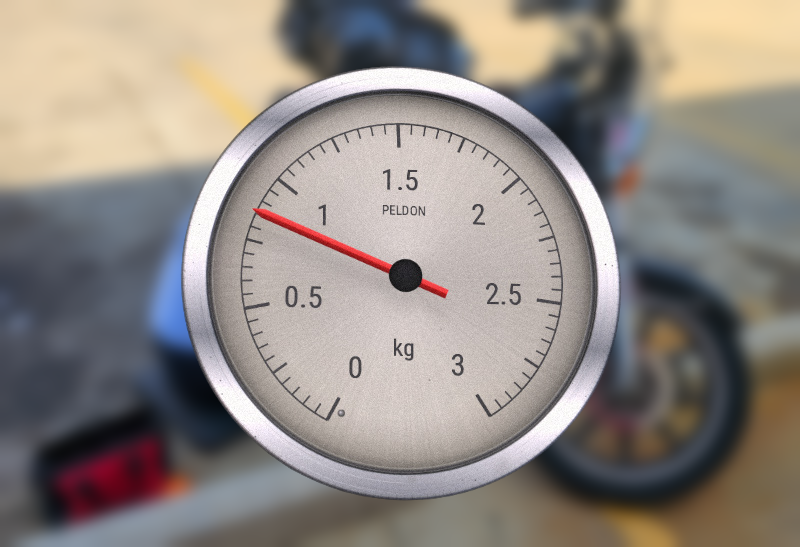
0.85 kg
